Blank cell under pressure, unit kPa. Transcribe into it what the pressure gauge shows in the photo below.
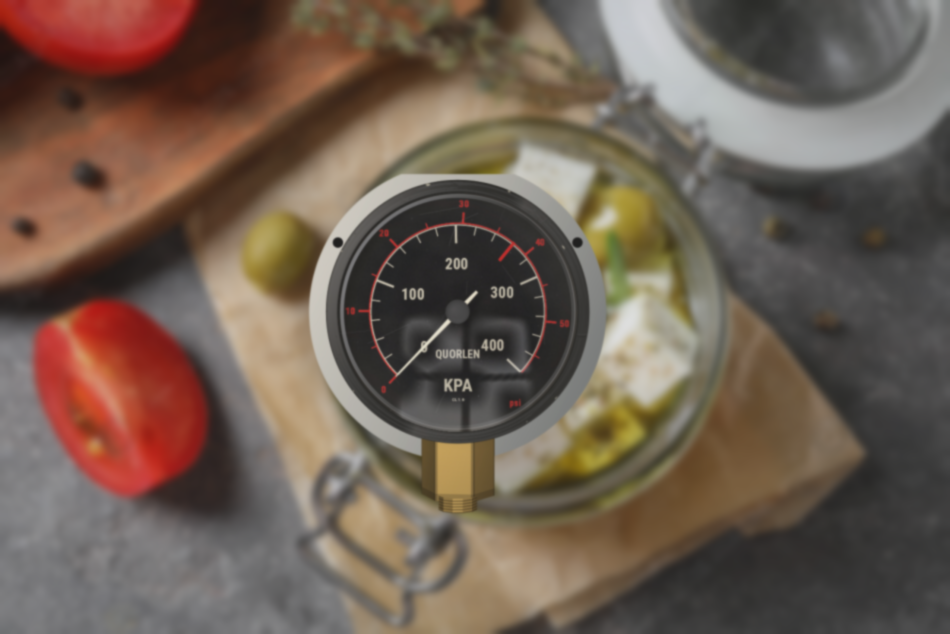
0 kPa
